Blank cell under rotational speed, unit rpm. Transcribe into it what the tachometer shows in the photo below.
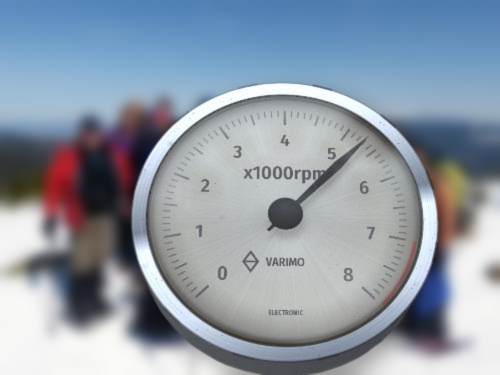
5300 rpm
